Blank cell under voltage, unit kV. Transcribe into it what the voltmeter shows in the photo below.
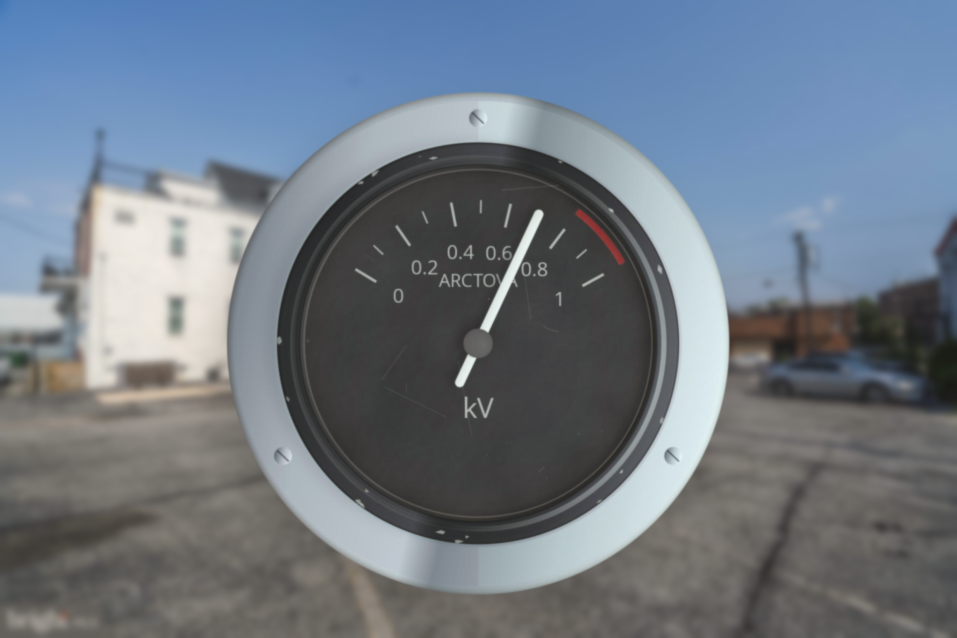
0.7 kV
